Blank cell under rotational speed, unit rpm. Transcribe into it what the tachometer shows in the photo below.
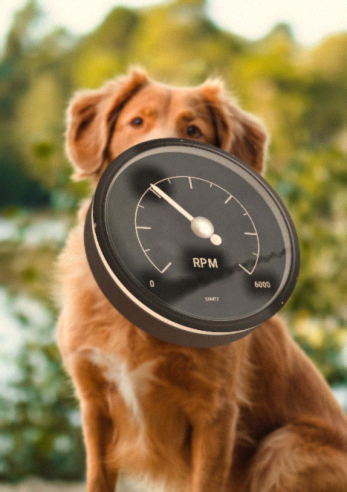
2000 rpm
